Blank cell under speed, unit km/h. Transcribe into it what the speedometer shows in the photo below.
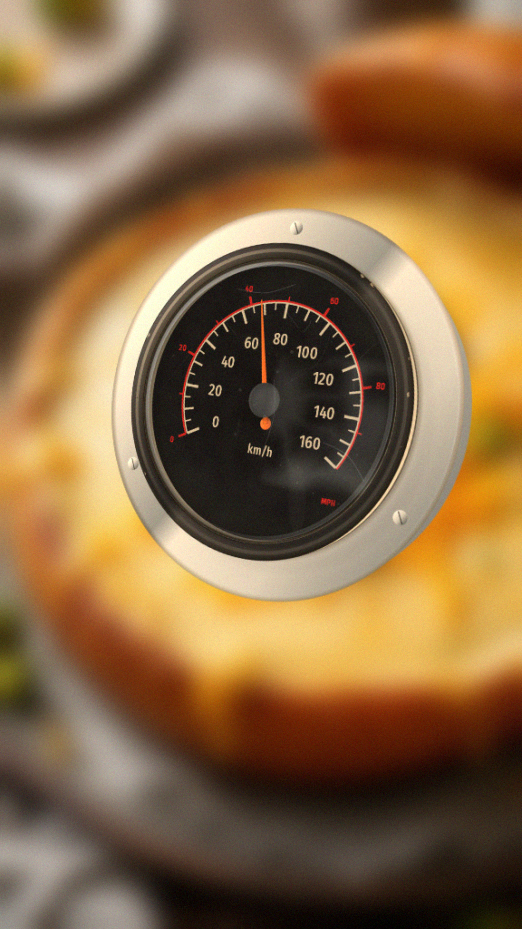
70 km/h
